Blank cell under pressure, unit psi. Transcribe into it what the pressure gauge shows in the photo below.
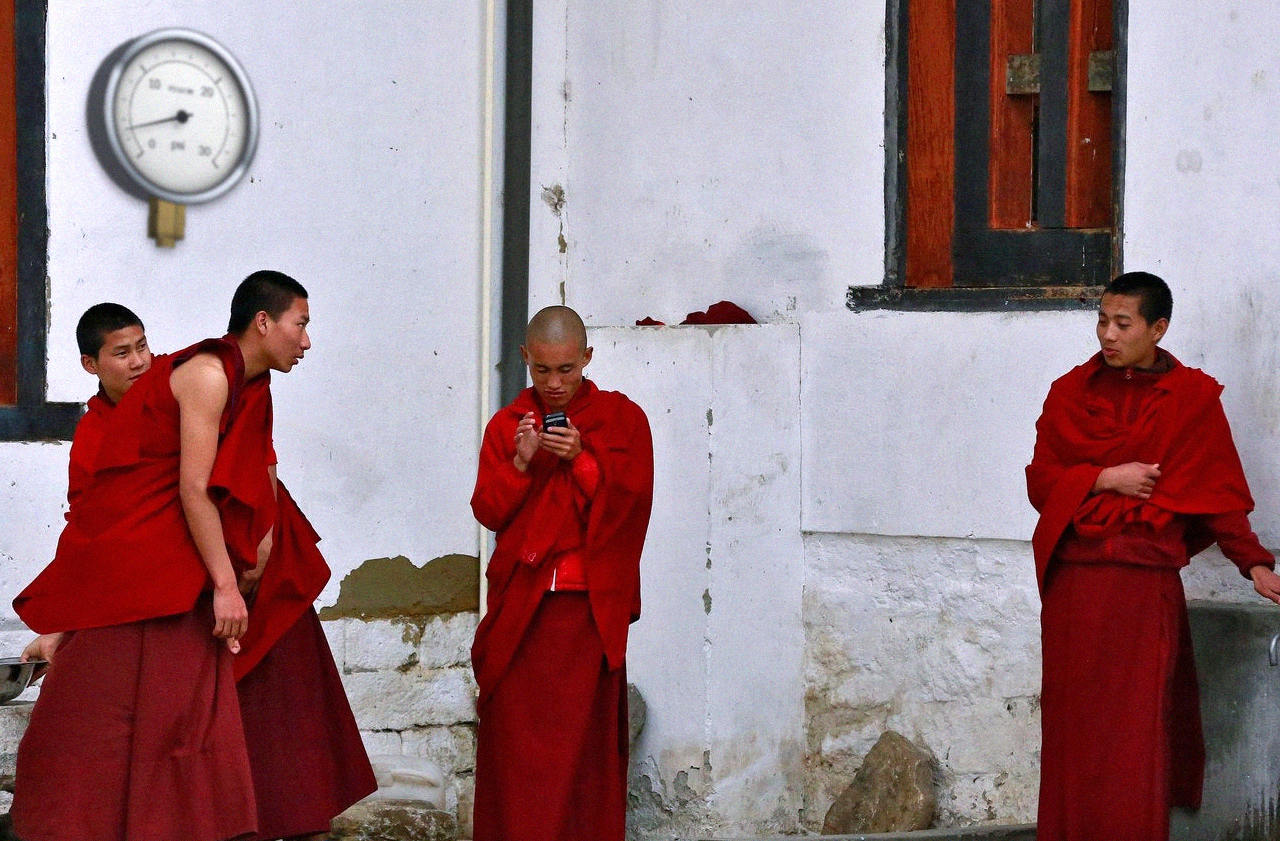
3 psi
